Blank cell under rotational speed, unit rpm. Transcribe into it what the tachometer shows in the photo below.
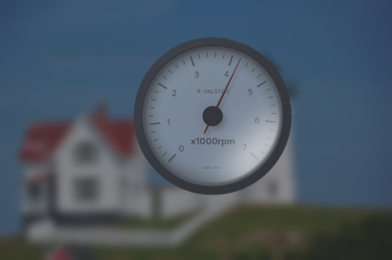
4200 rpm
